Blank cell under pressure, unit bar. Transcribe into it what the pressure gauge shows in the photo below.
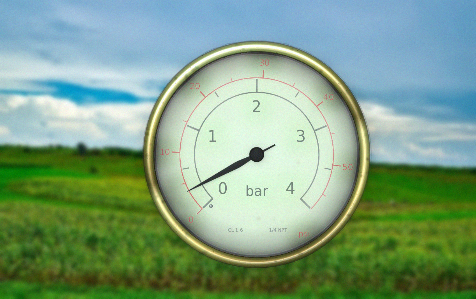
0.25 bar
